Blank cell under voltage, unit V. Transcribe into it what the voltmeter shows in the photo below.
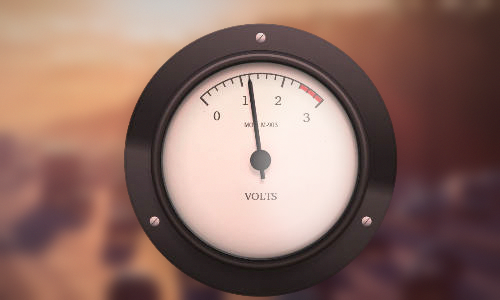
1.2 V
